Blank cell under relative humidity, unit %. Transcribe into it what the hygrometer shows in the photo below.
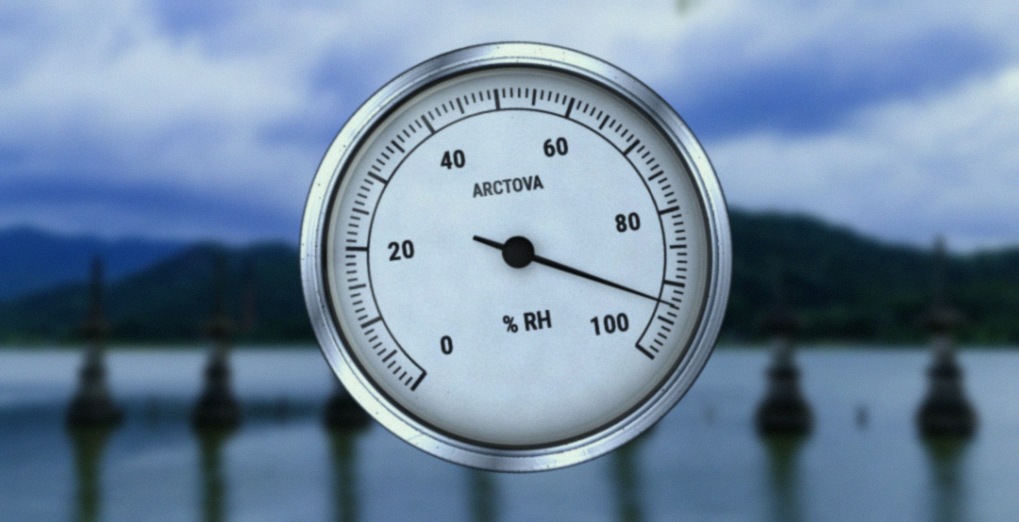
93 %
